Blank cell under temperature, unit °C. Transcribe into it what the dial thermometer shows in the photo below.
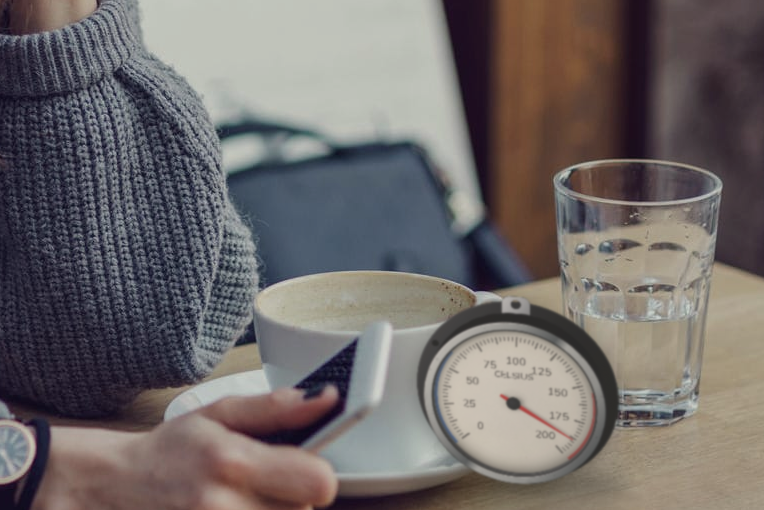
187.5 °C
